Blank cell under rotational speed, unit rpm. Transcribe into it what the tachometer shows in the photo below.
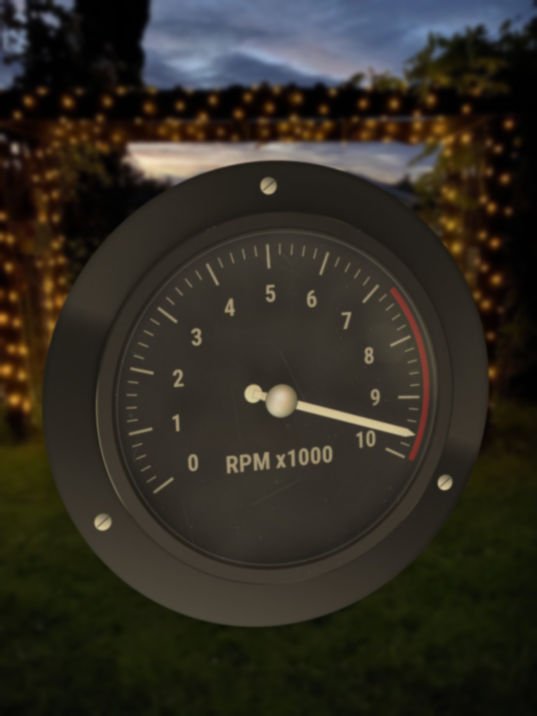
9600 rpm
